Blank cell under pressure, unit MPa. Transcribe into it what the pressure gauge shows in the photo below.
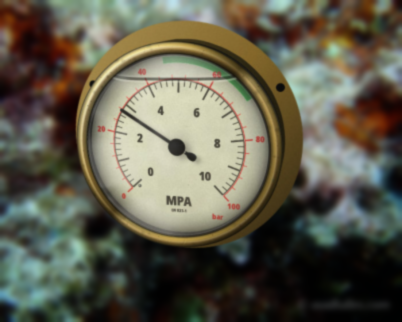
2.8 MPa
